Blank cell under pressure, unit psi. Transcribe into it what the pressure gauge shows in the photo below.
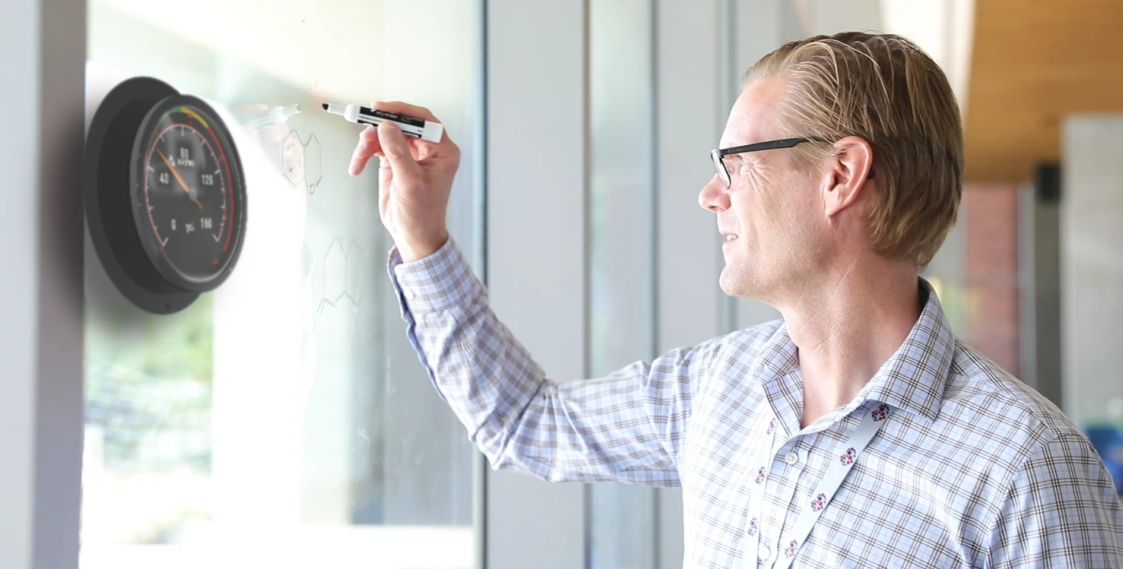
50 psi
